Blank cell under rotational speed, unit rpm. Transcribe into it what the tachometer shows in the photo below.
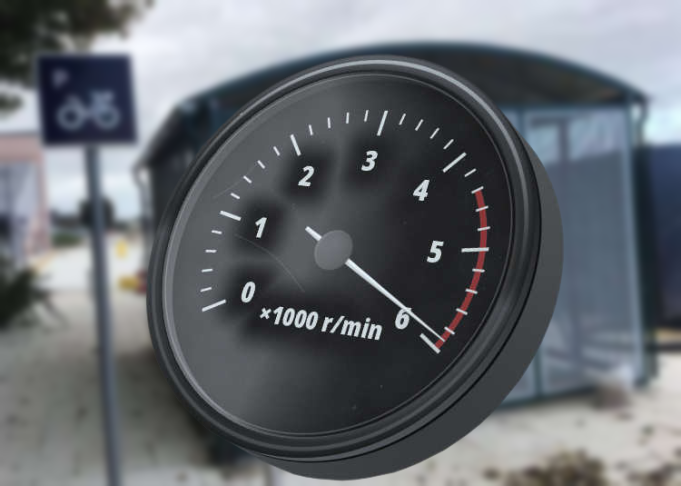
5900 rpm
